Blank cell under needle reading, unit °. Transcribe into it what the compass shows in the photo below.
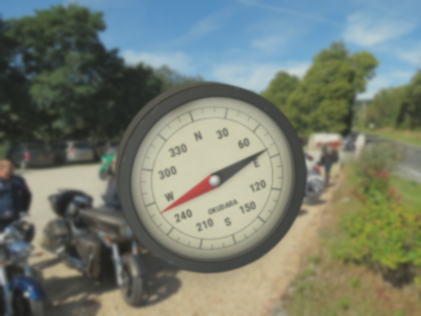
260 °
